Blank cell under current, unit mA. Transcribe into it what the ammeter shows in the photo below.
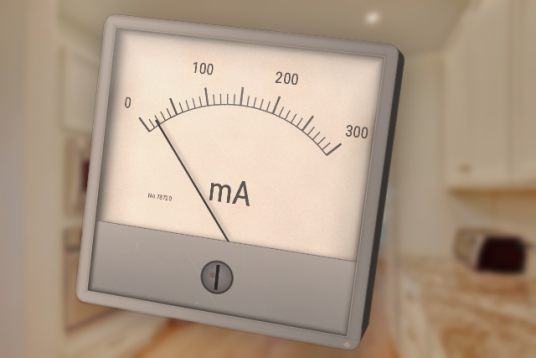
20 mA
